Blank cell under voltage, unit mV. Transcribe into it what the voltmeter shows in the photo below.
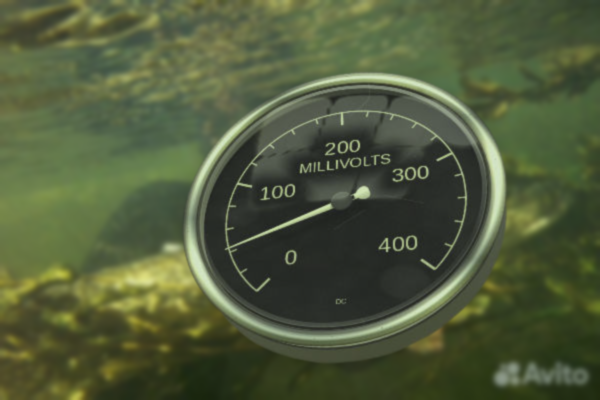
40 mV
